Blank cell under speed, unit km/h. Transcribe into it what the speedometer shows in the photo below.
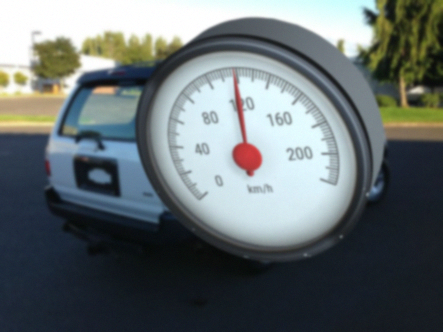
120 km/h
